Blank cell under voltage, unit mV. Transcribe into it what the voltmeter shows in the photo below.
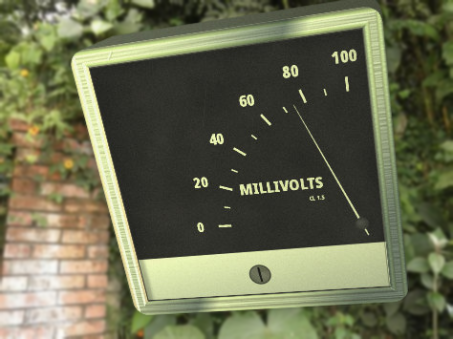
75 mV
